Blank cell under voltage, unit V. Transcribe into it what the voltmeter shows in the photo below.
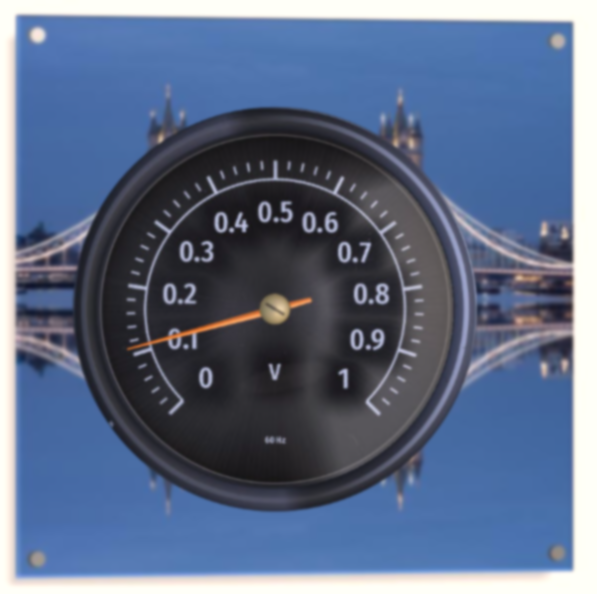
0.11 V
